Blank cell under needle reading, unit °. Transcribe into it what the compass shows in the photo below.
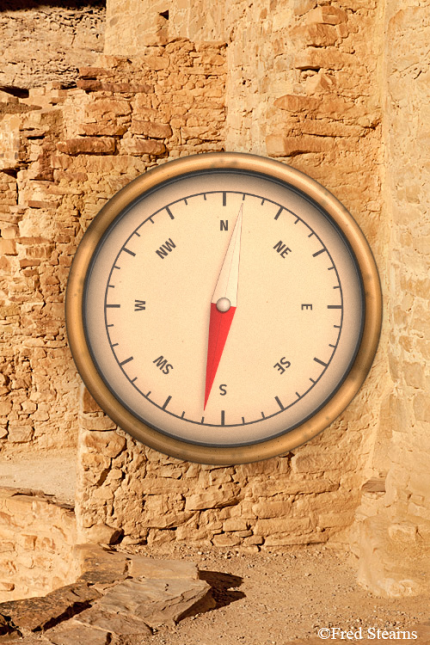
190 °
